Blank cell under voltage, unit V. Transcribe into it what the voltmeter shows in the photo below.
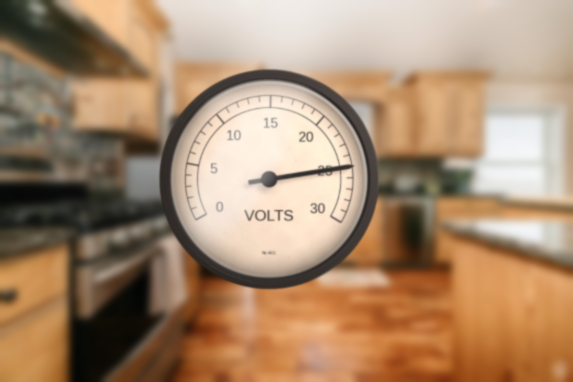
25 V
